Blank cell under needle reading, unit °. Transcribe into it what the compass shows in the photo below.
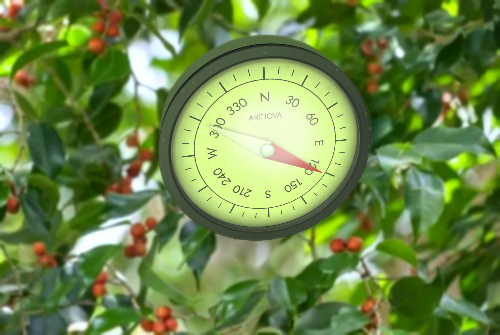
120 °
